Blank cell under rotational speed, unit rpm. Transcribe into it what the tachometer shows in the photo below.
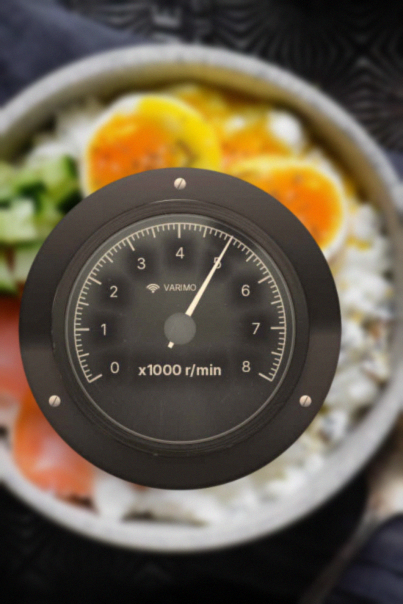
5000 rpm
